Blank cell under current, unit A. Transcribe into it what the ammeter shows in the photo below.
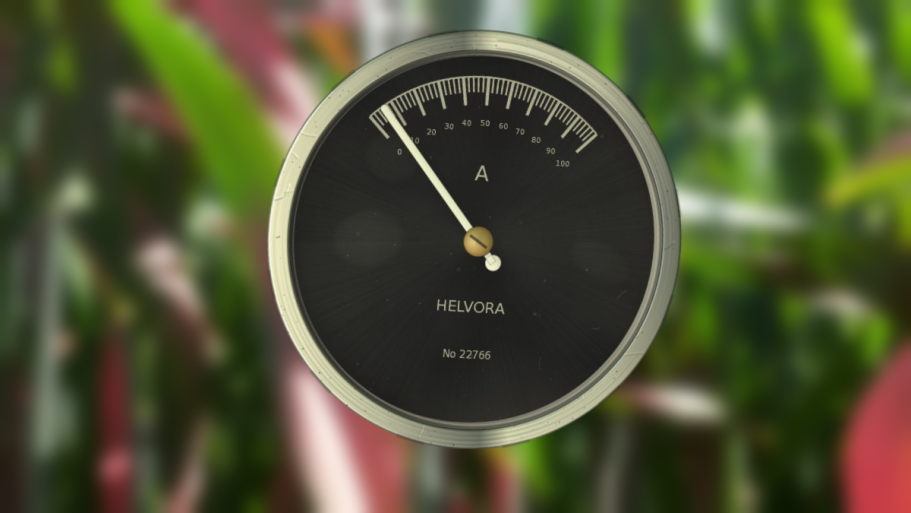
6 A
